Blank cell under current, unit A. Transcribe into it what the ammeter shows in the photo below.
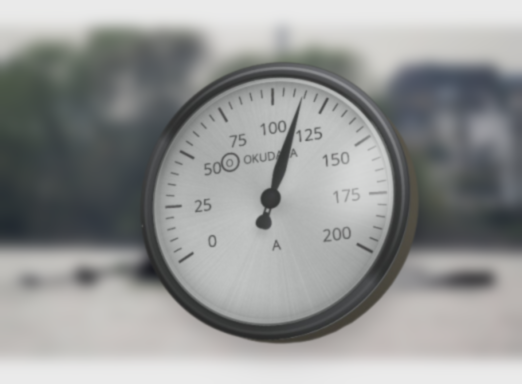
115 A
